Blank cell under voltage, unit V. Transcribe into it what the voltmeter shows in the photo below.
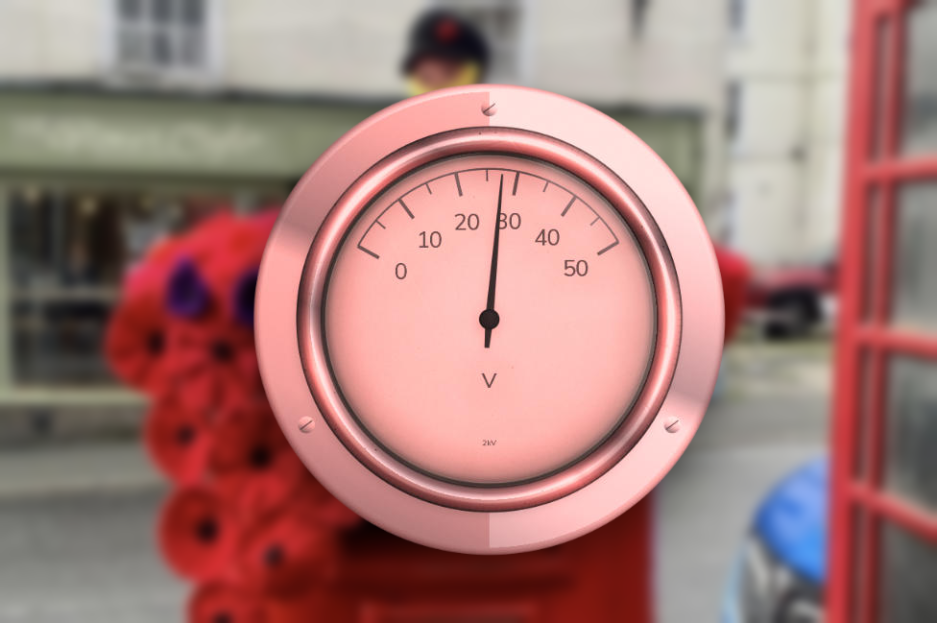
27.5 V
